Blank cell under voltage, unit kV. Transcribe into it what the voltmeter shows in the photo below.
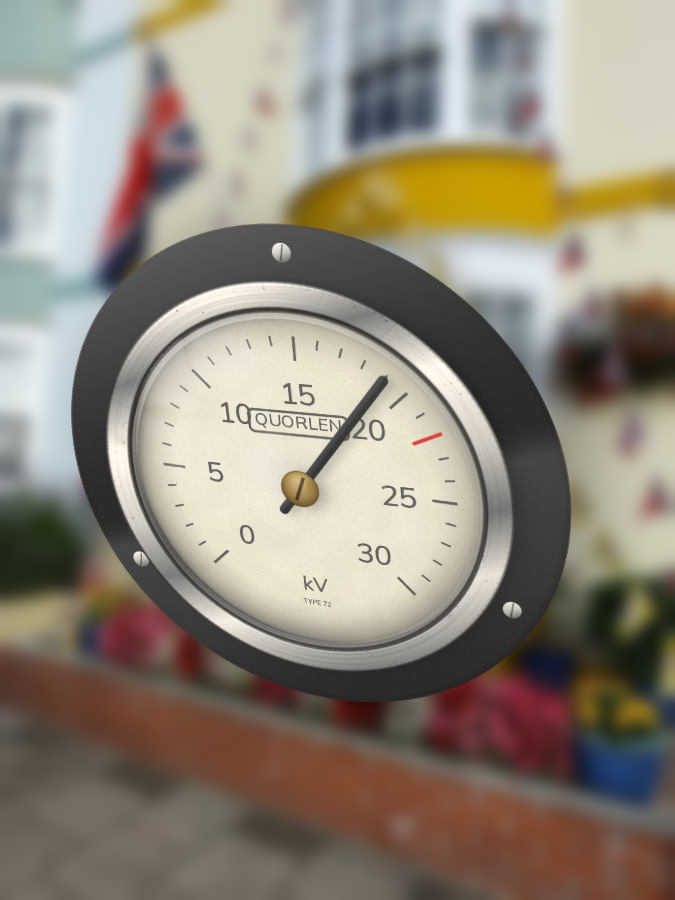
19 kV
